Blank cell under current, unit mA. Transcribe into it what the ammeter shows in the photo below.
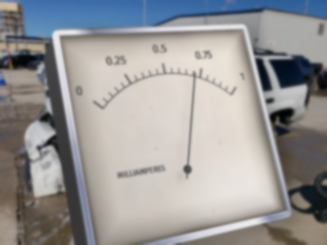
0.7 mA
